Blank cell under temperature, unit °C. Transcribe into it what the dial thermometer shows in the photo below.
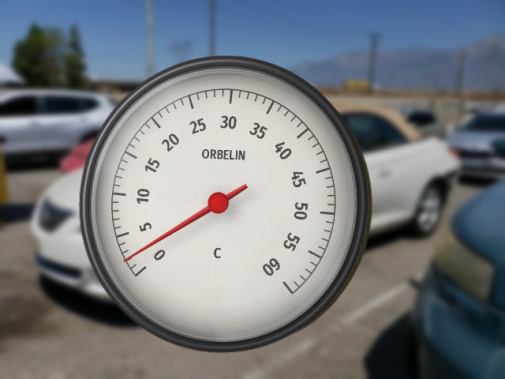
2 °C
